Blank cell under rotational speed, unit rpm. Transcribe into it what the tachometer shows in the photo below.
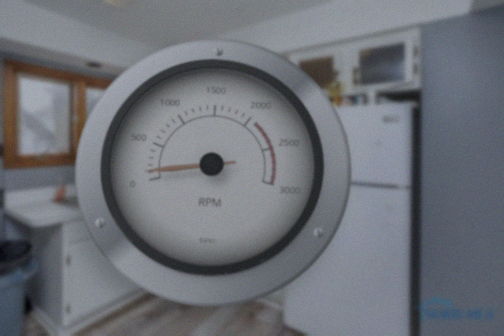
100 rpm
